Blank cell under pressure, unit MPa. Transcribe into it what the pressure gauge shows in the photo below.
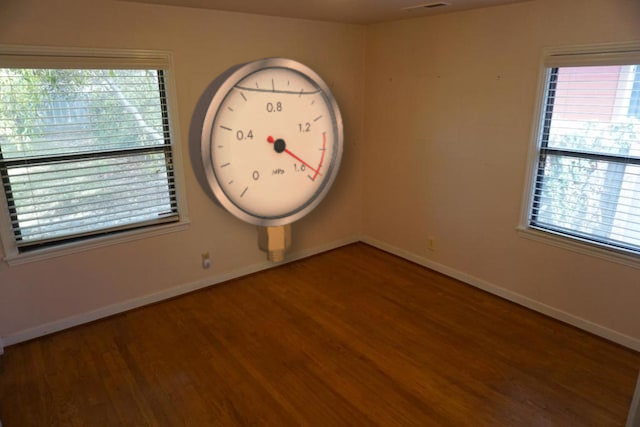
1.55 MPa
